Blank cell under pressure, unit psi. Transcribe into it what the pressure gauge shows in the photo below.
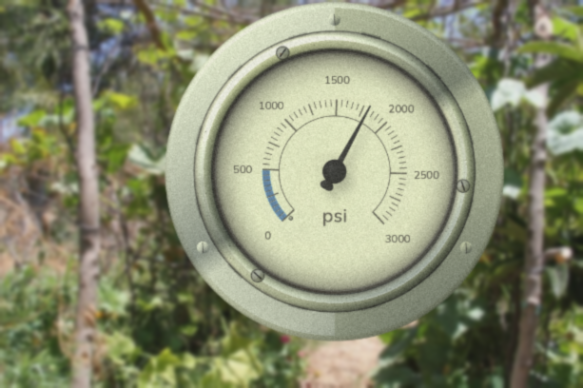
1800 psi
